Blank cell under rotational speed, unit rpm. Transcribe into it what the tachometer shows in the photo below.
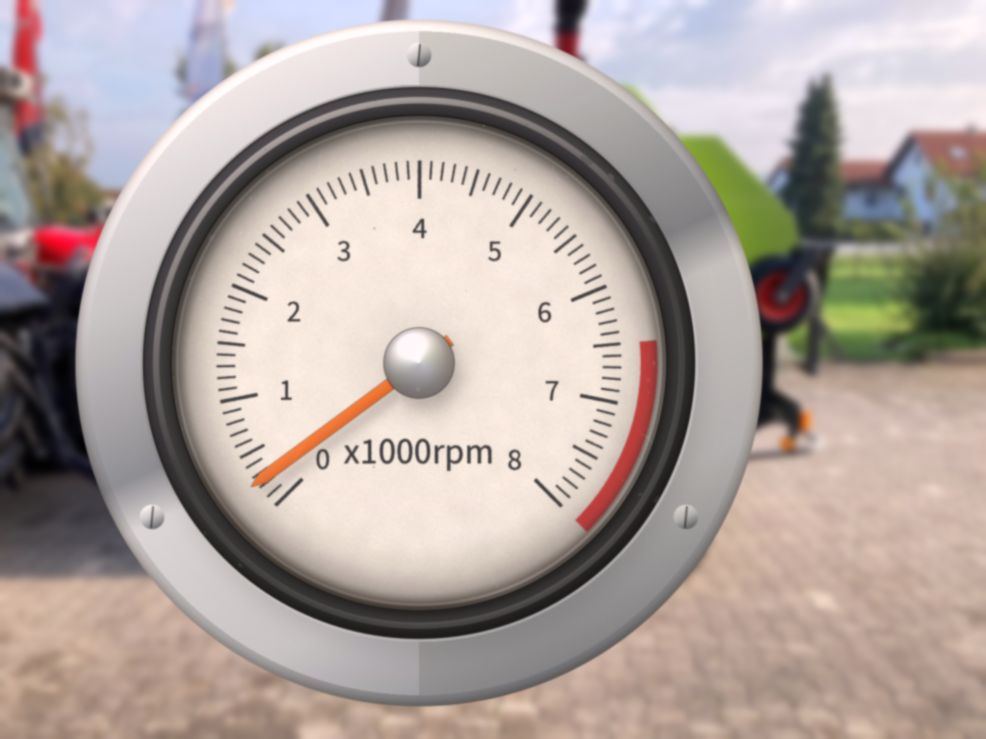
250 rpm
